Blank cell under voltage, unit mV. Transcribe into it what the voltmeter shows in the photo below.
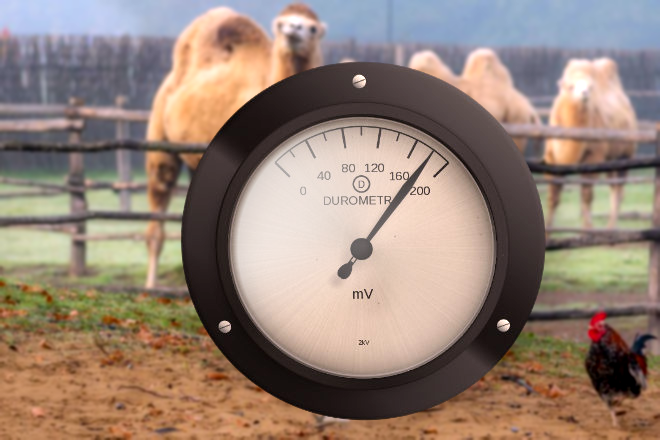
180 mV
